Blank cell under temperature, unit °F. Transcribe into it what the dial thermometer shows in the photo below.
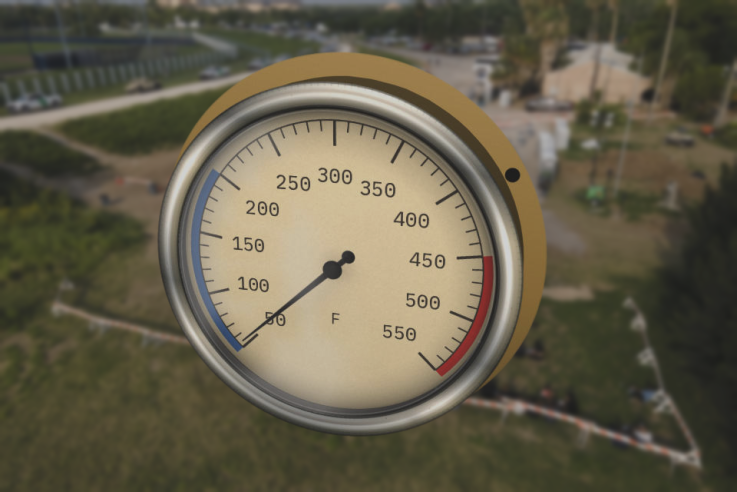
55 °F
